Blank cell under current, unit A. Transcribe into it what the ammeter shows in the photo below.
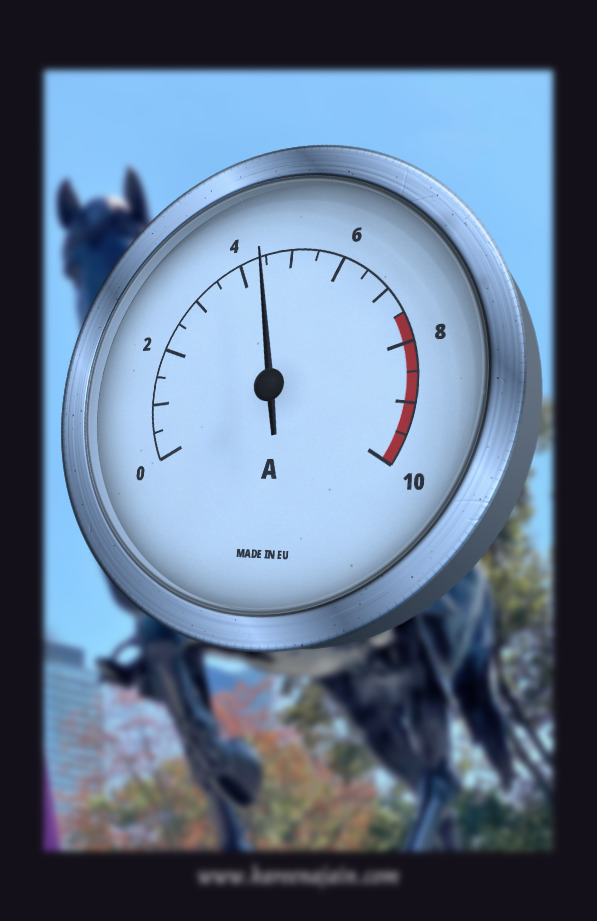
4.5 A
